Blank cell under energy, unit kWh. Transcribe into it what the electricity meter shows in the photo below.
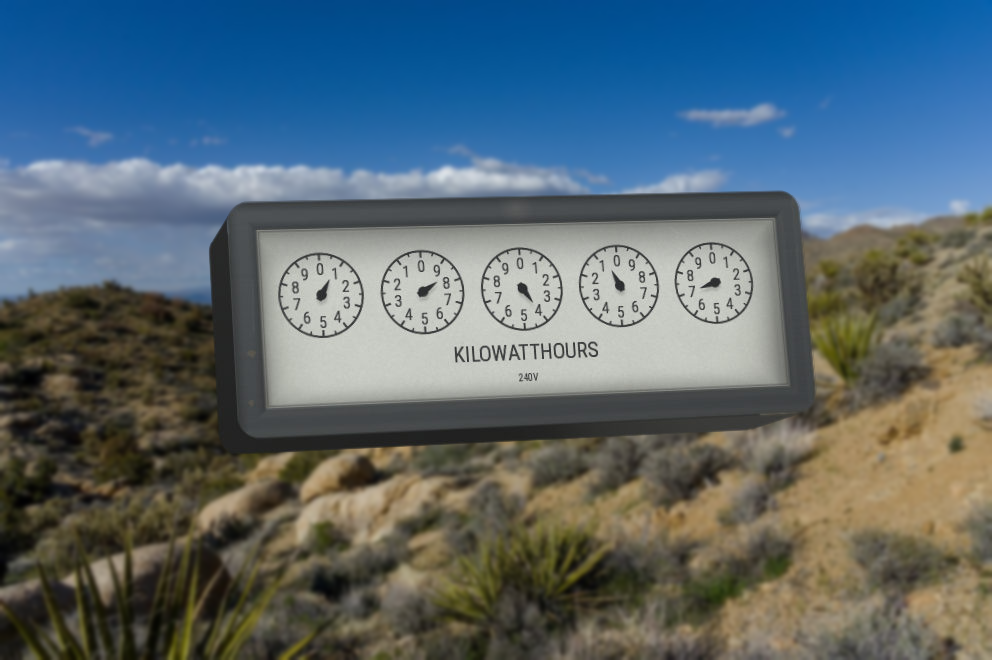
8407 kWh
